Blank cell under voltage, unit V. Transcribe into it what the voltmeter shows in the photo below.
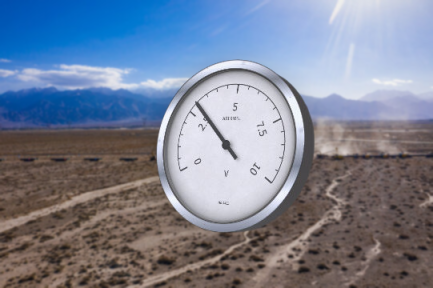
3 V
